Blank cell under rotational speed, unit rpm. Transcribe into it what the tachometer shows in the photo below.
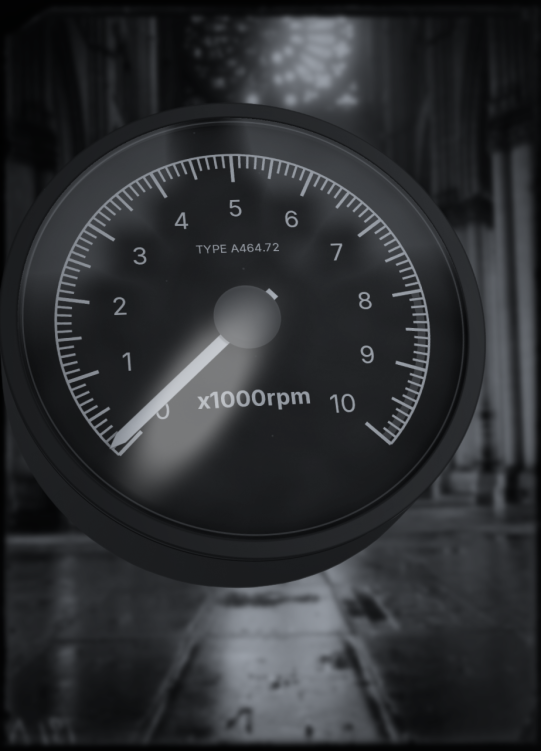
100 rpm
